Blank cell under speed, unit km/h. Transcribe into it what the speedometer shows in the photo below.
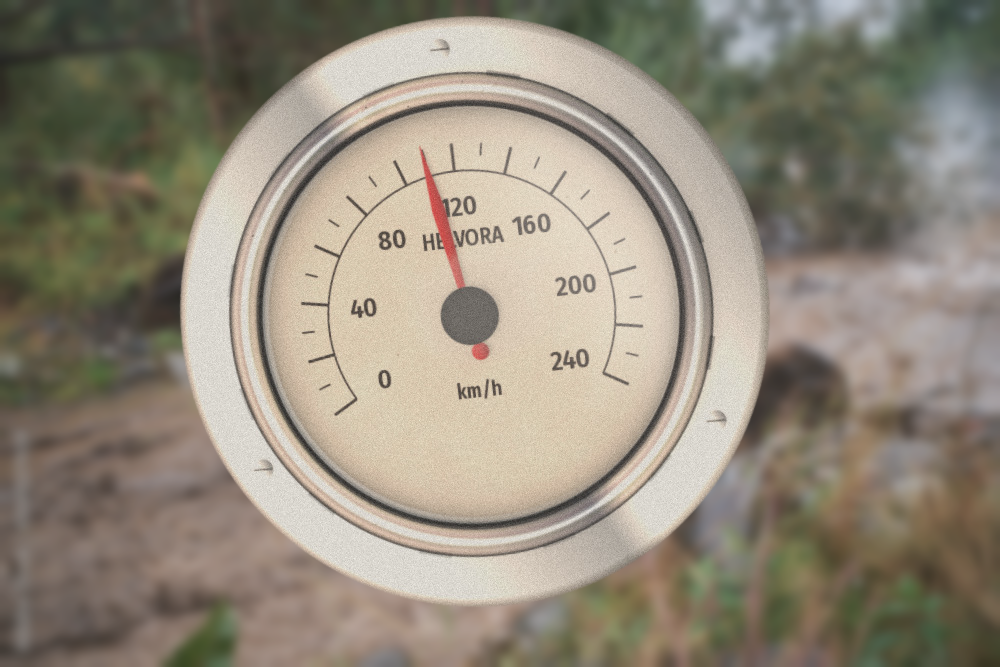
110 km/h
